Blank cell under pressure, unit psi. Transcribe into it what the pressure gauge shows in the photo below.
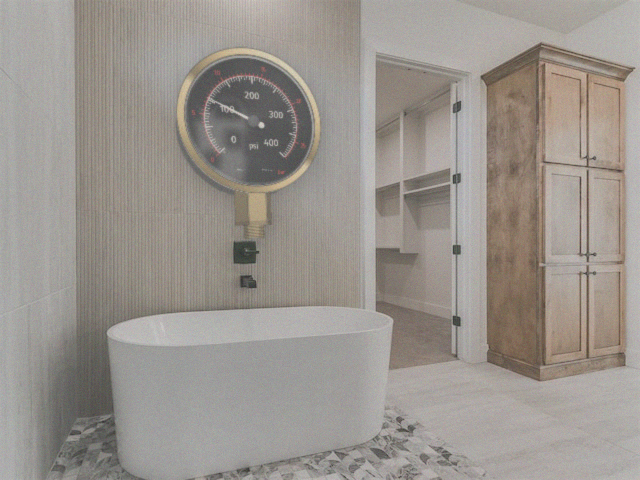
100 psi
